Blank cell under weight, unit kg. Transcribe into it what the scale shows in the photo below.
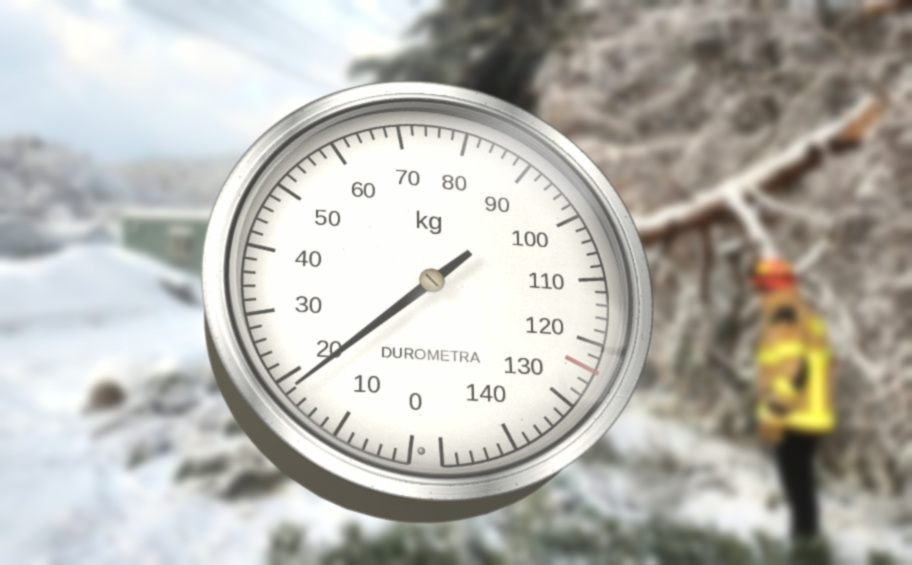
18 kg
